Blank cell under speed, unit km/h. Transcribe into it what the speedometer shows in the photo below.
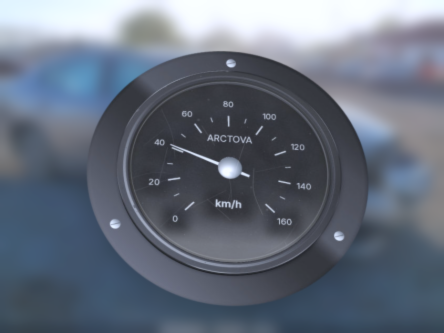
40 km/h
